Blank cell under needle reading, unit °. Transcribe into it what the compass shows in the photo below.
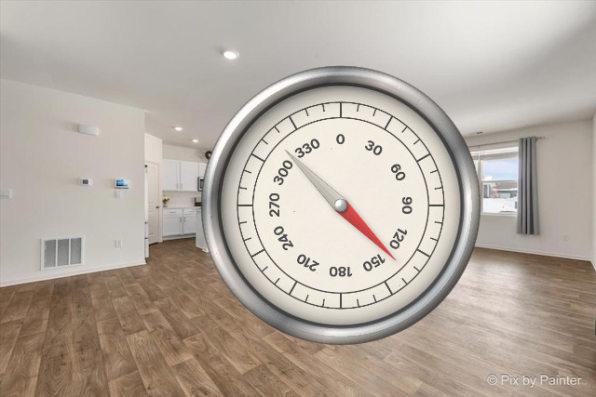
135 °
